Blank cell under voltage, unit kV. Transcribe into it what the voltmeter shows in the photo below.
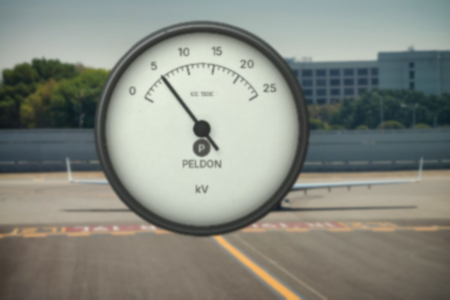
5 kV
